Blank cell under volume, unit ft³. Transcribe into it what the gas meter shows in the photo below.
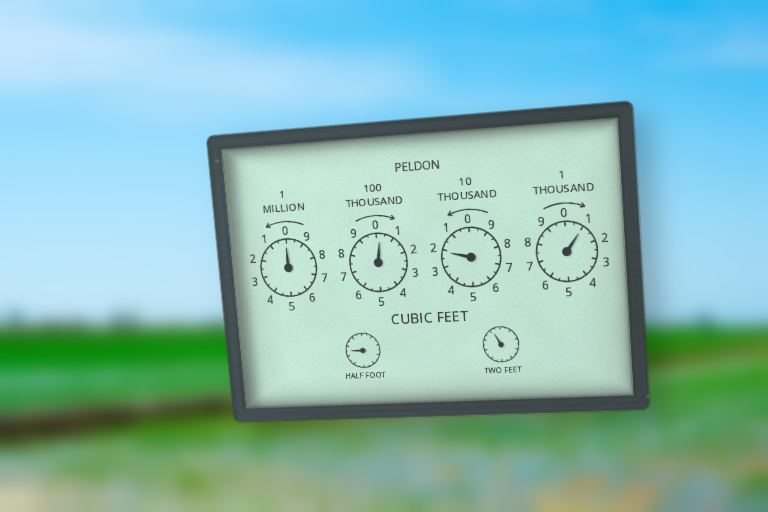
2100 ft³
